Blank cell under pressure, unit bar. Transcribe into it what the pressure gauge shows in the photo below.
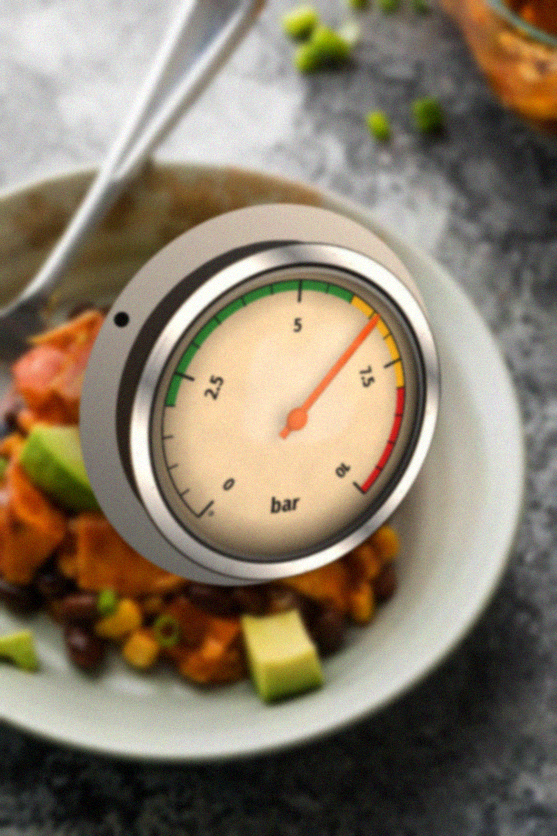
6.5 bar
